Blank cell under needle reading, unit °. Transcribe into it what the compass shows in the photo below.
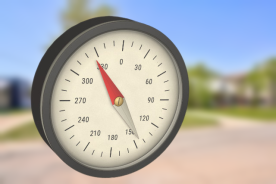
325 °
